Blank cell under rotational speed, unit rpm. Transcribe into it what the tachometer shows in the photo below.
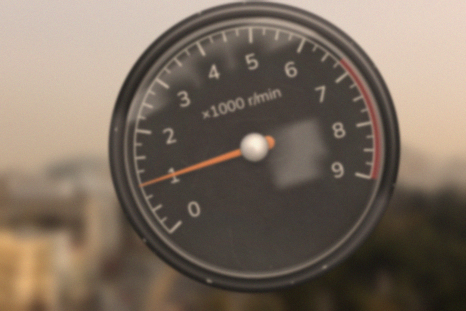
1000 rpm
